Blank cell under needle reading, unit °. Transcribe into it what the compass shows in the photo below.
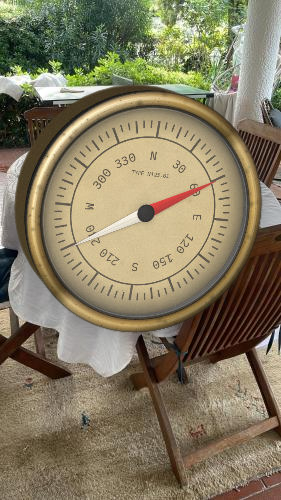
60 °
